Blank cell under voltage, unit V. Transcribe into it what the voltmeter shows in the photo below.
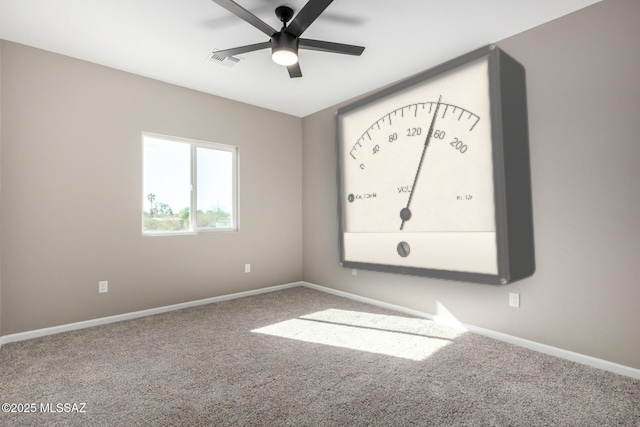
150 V
